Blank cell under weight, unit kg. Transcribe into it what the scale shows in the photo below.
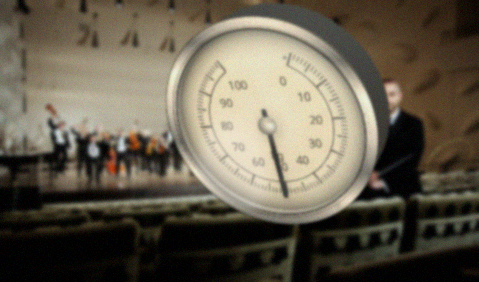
50 kg
